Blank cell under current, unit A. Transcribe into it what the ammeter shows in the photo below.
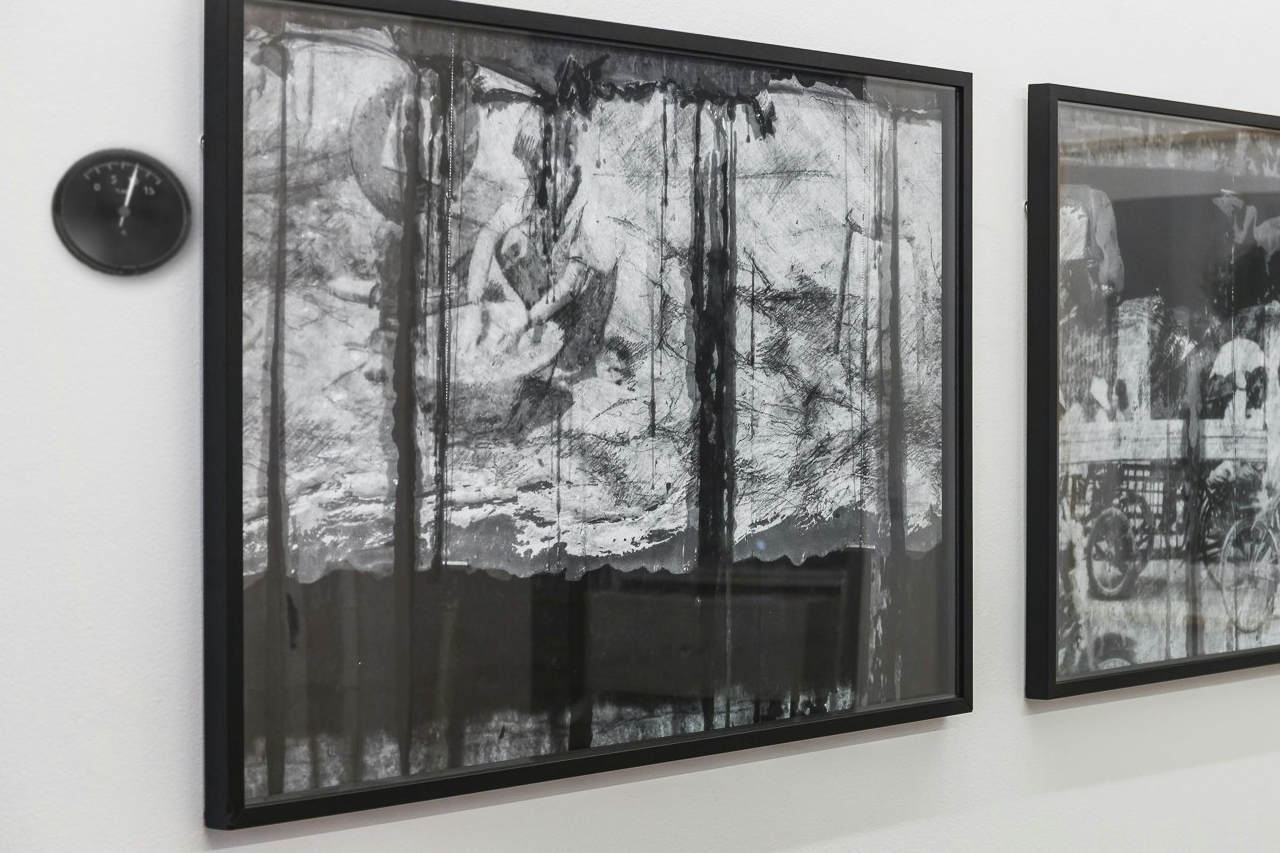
10 A
